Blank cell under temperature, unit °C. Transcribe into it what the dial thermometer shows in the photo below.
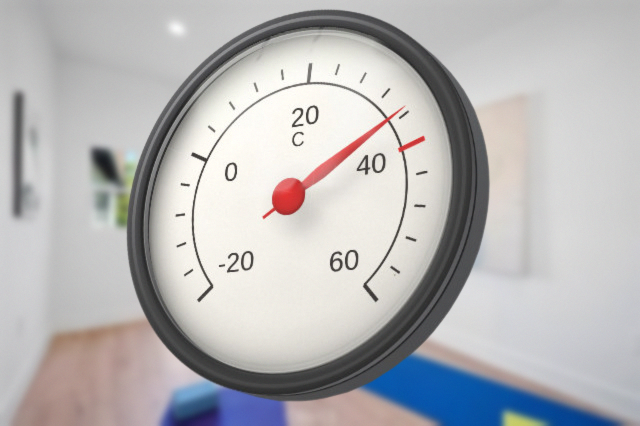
36 °C
